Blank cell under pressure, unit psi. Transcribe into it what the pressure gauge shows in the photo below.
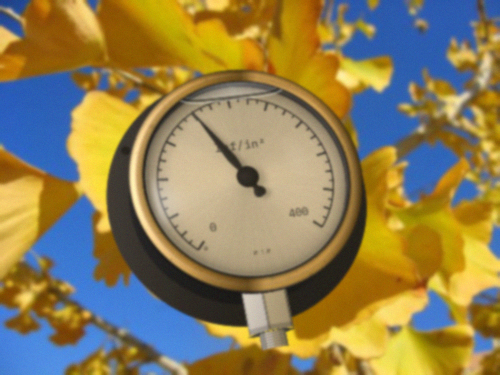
160 psi
